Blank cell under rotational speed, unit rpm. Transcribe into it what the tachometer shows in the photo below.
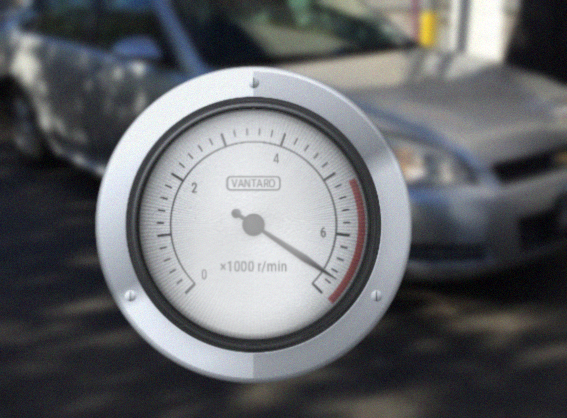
6700 rpm
